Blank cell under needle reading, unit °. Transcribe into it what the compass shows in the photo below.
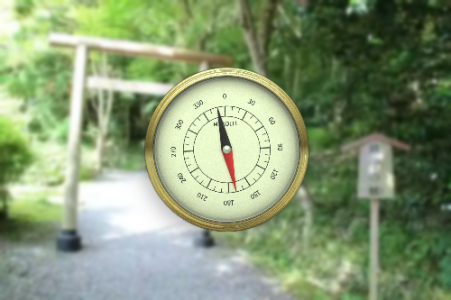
170 °
